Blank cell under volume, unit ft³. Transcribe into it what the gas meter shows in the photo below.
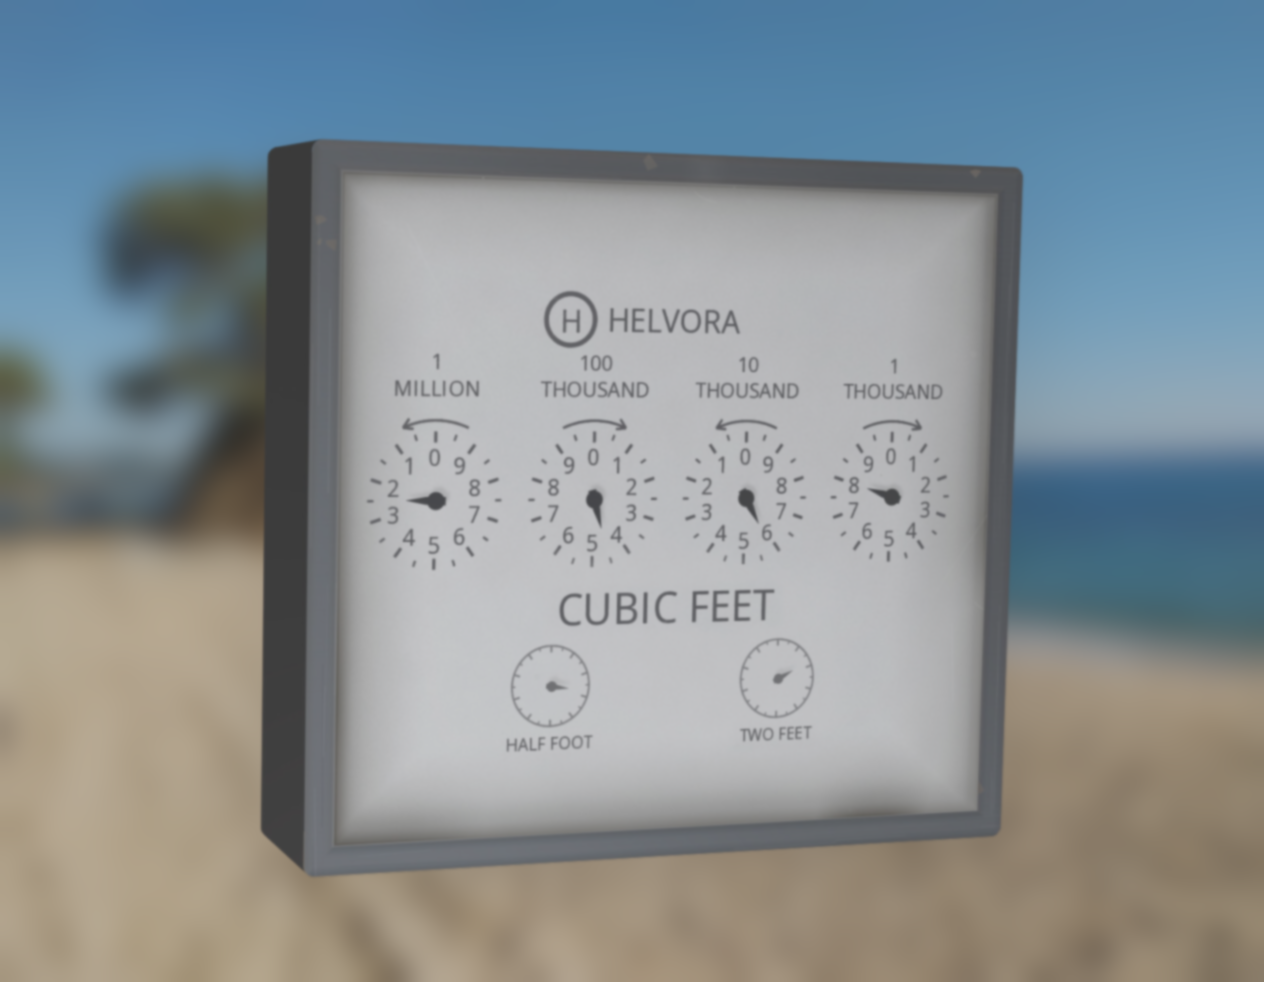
245800 ft³
